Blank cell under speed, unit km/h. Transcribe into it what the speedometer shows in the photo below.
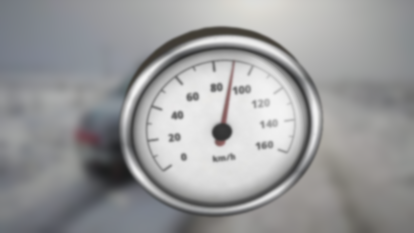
90 km/h
